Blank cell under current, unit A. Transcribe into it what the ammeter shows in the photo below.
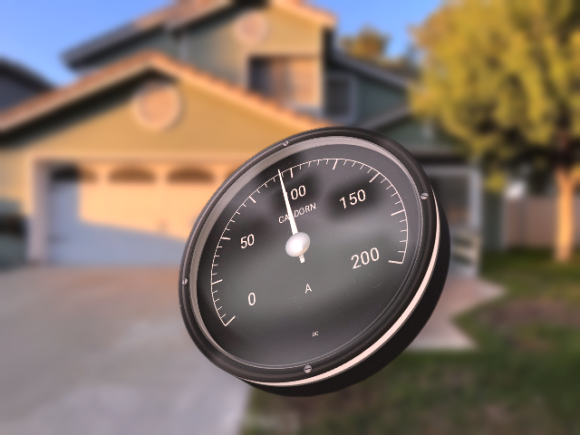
95 A
